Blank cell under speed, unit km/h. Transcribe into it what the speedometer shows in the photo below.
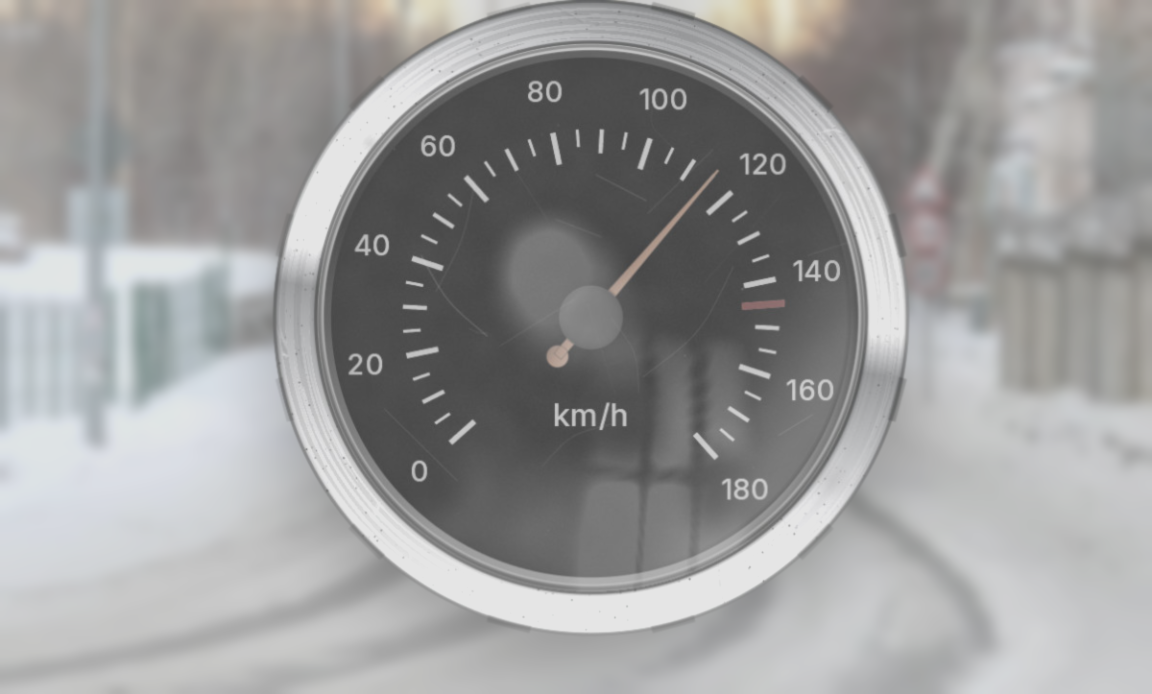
115 km/h
